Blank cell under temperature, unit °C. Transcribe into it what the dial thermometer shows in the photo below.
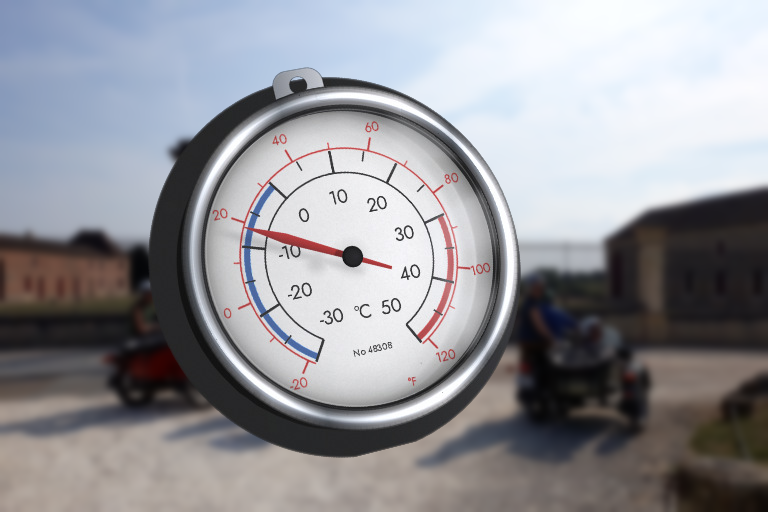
-7.5 °C
